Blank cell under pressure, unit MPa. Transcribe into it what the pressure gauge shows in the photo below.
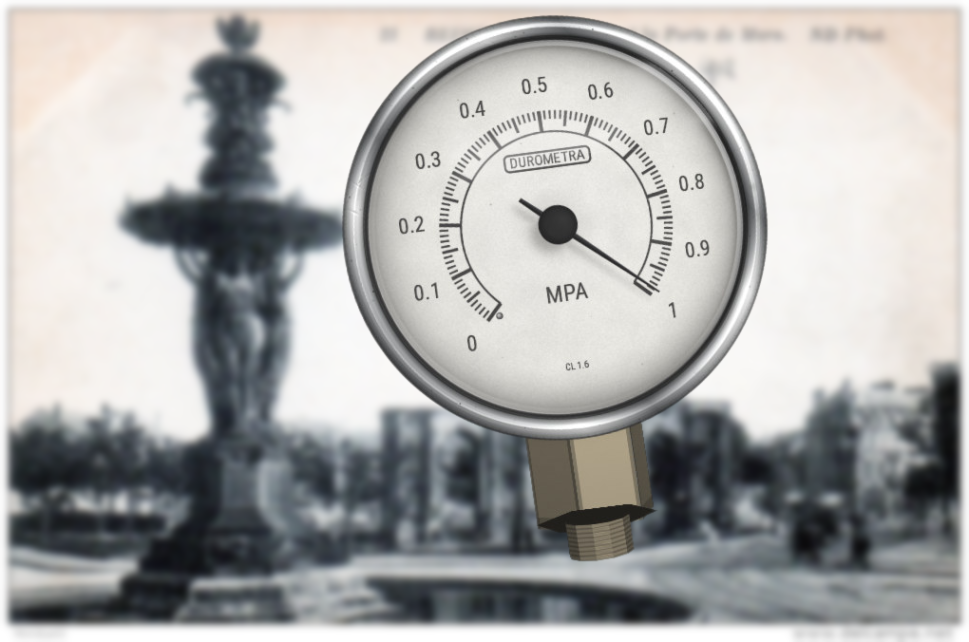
0.99 MPa
